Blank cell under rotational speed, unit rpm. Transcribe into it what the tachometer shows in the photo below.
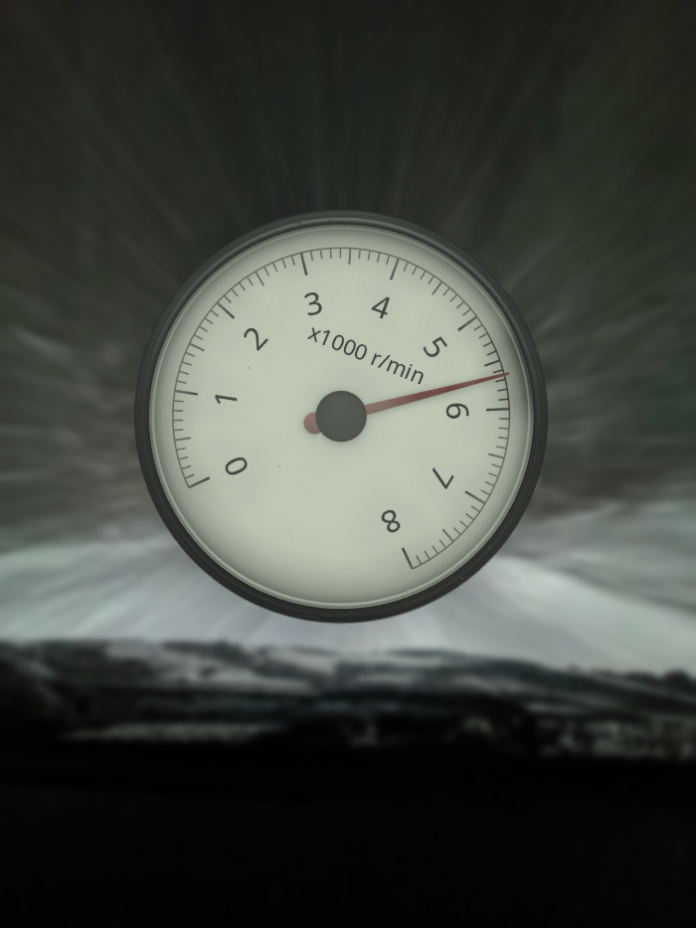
5650 rpm
